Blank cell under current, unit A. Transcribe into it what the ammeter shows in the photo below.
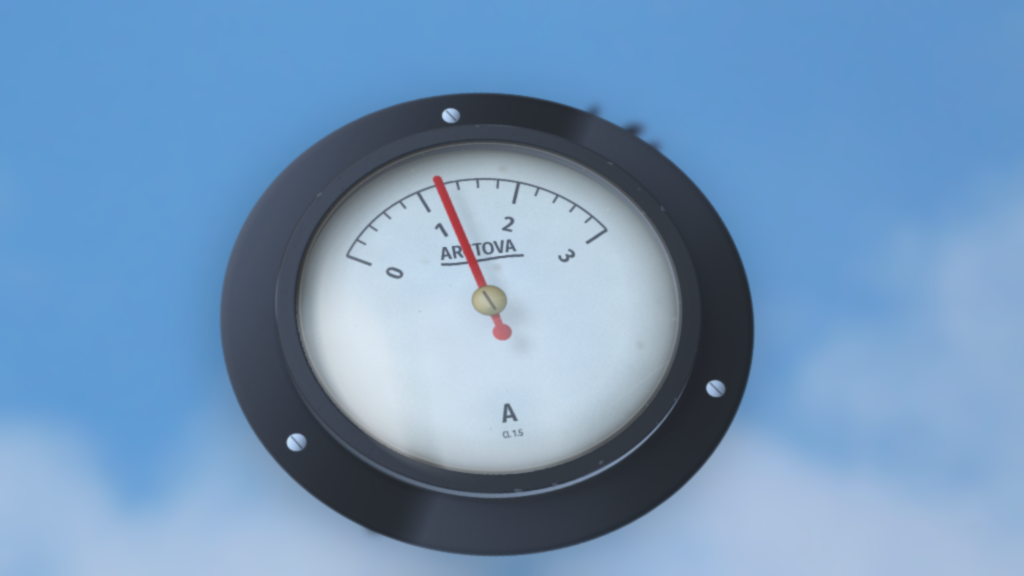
1.2 A
